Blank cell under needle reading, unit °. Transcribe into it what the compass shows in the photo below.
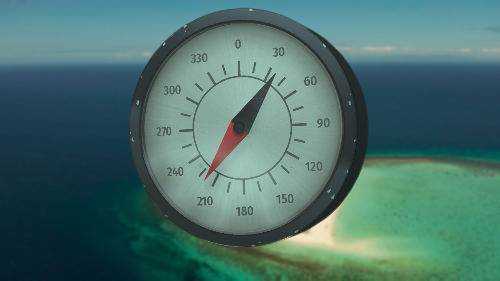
217.5 °
